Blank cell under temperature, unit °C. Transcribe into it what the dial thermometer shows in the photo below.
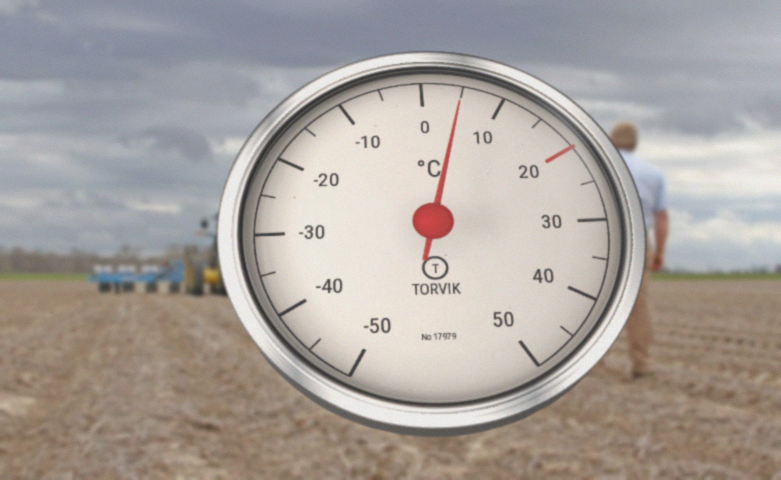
5 °C
